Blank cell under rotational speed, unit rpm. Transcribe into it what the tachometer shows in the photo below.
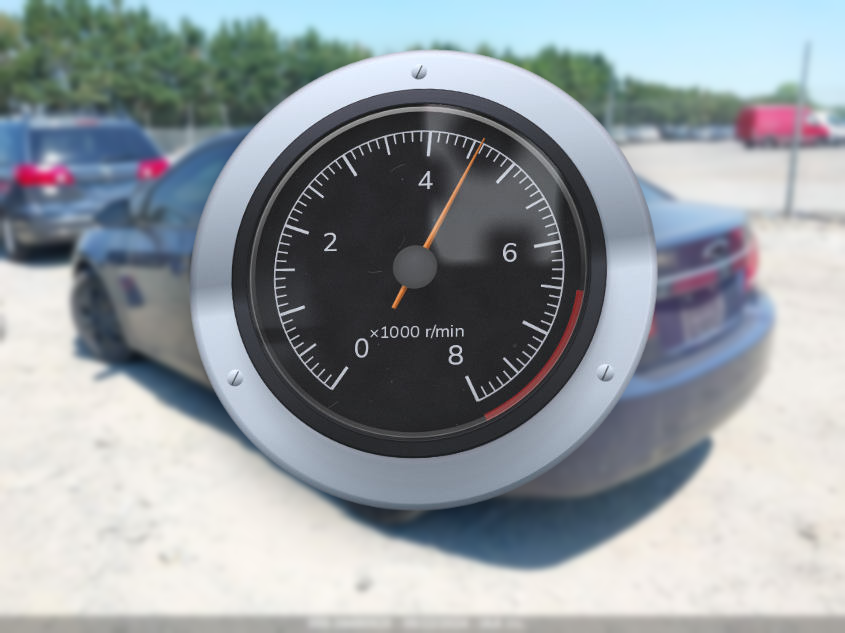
4600 rpm
